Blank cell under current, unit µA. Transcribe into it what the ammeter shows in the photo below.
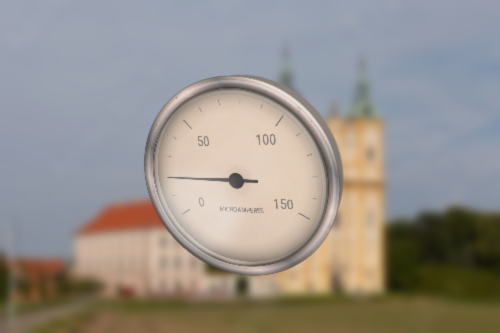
20 µA
